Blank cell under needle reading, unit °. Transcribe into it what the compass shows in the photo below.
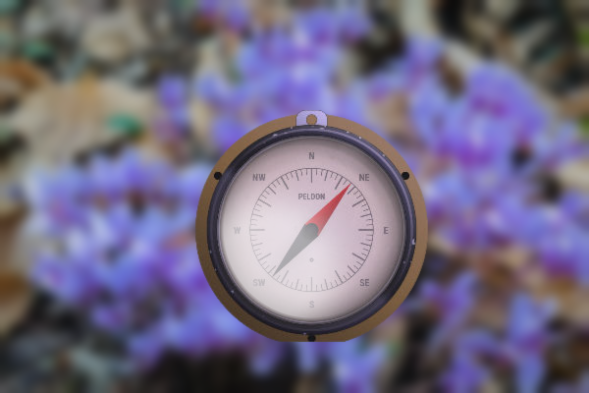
40 °
